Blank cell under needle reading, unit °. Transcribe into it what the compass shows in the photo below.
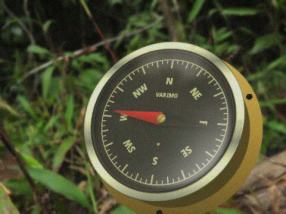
275 °
